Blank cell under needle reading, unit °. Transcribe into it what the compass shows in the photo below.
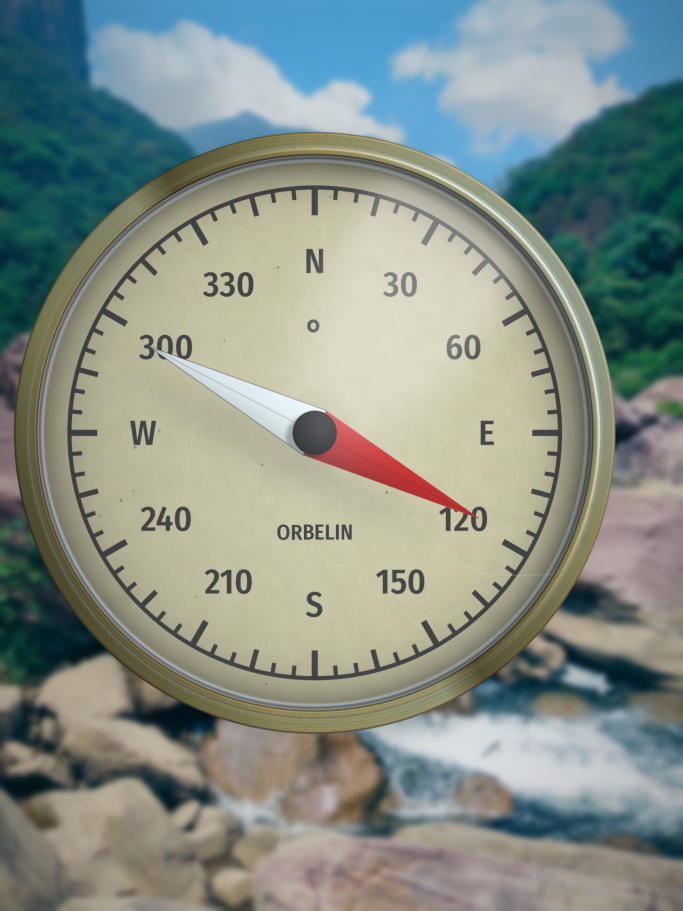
117.5 °
